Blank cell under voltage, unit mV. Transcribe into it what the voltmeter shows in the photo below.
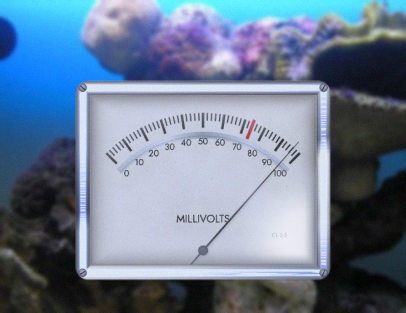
96 mV
